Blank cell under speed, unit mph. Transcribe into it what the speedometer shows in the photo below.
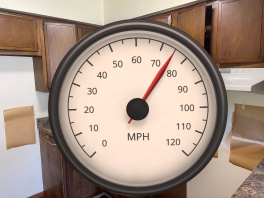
75 mph
